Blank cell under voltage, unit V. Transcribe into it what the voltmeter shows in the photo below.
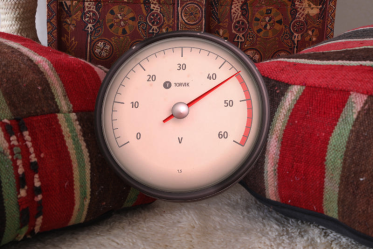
44 V
